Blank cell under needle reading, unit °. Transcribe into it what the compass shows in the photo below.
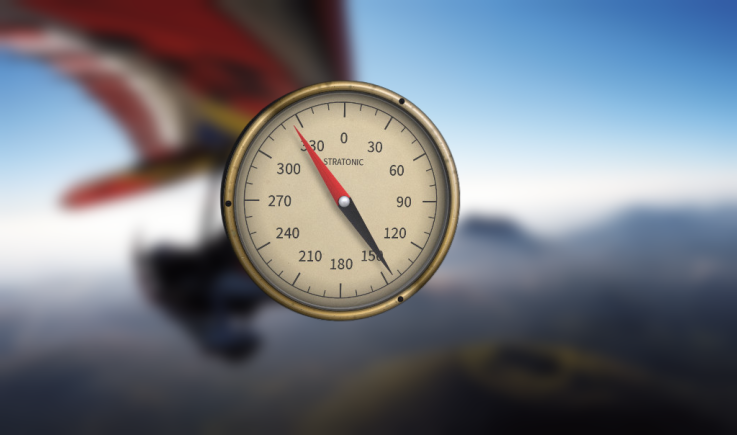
325 °
